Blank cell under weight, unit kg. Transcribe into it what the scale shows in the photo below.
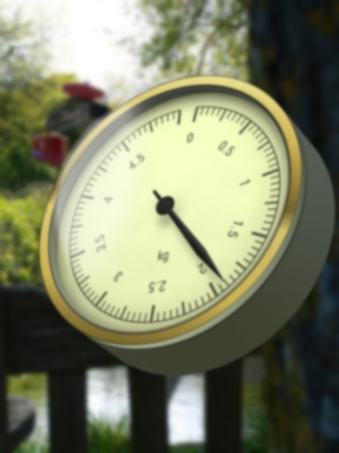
1.9 kg
